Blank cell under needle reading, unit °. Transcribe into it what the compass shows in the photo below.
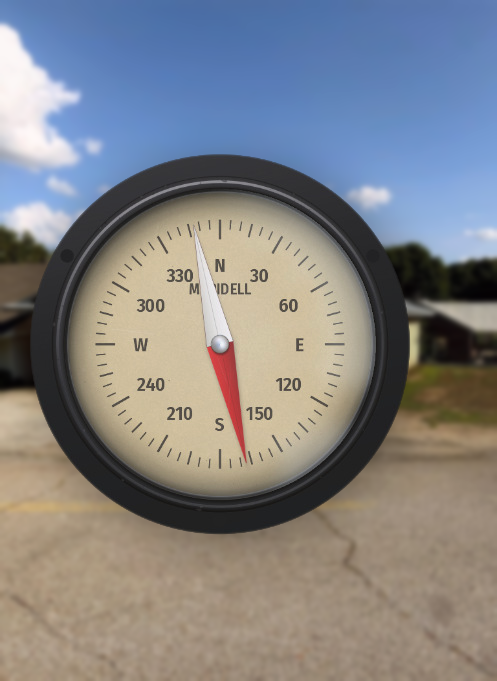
167.5 °
